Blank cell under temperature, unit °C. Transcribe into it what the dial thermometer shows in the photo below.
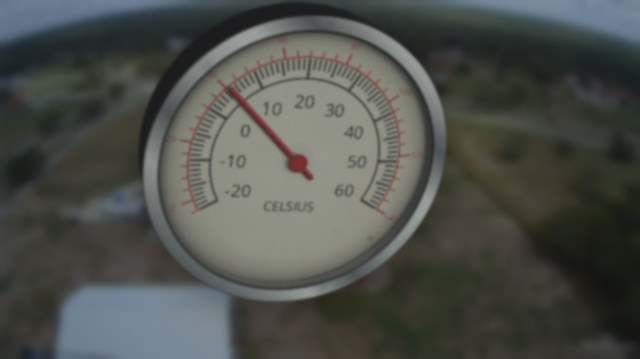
5 °C
